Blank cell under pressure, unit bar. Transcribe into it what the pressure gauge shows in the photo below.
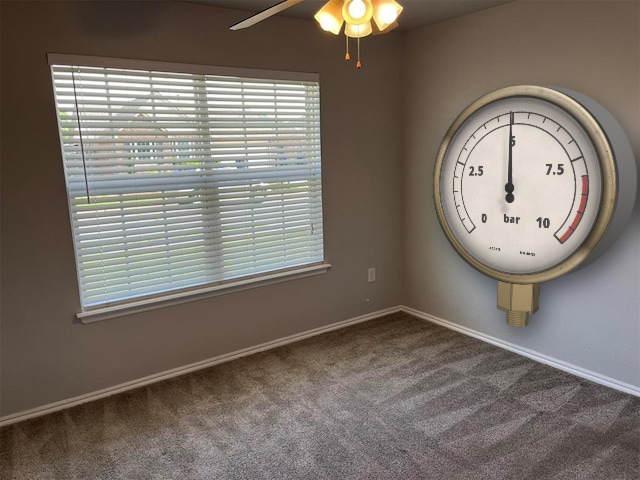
5 bar
